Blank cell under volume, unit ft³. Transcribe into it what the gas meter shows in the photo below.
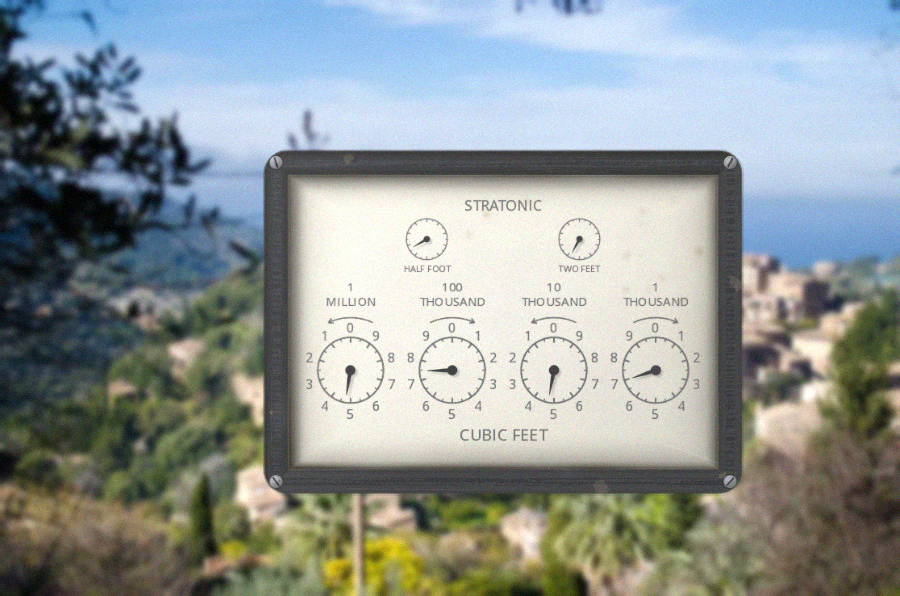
474700 ft³
